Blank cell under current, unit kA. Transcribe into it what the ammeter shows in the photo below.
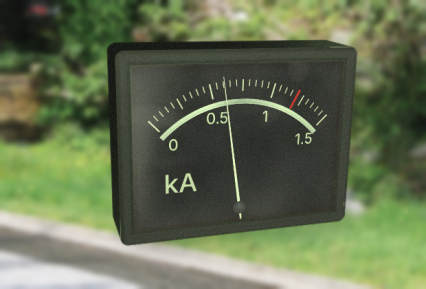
0.6 kA
